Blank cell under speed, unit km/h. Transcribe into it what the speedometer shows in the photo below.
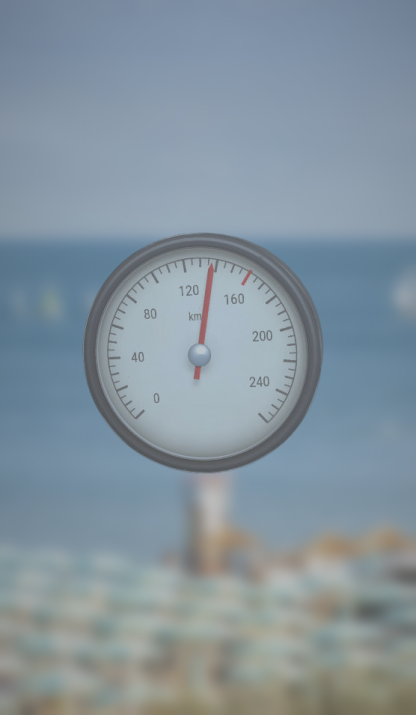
137.5 km/h
